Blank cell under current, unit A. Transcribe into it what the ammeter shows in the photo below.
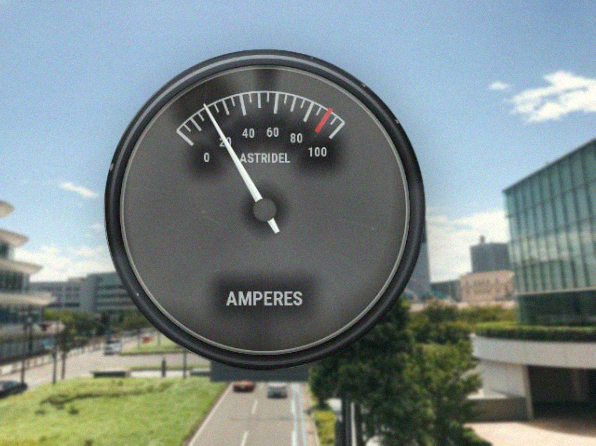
20 A
